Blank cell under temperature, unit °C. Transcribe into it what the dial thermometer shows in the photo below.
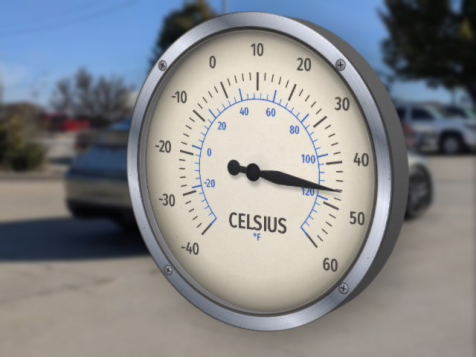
46 °C
